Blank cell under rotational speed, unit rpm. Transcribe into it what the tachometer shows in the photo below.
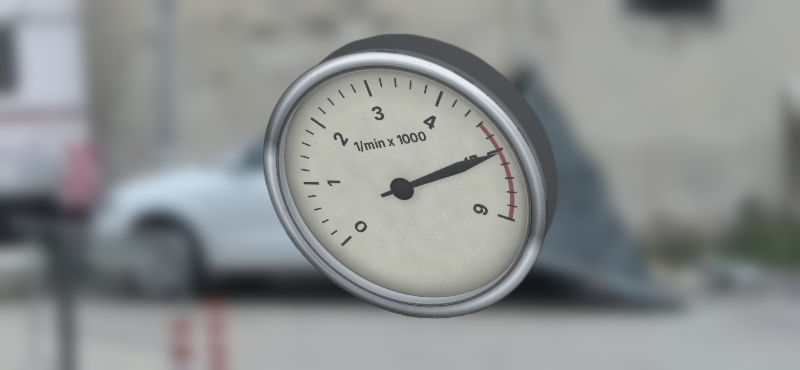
5000 rpm
